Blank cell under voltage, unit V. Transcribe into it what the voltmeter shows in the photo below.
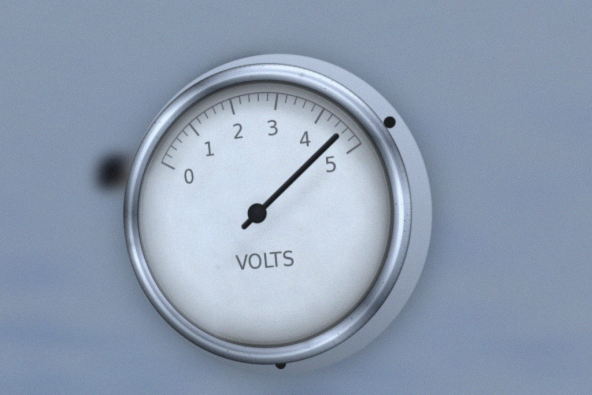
4.6 V
